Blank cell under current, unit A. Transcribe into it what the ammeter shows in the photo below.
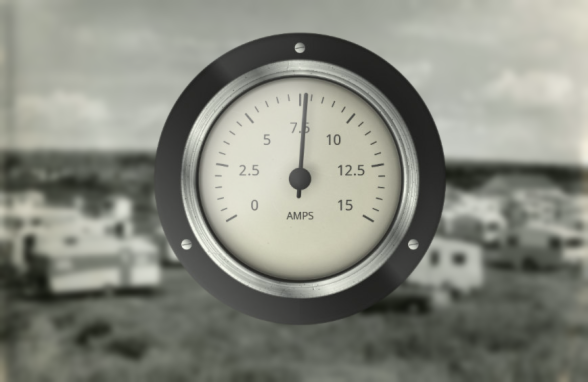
7.75 A
